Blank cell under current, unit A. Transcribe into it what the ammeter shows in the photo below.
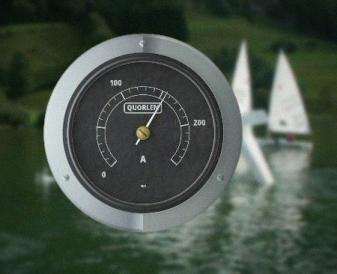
155 A
